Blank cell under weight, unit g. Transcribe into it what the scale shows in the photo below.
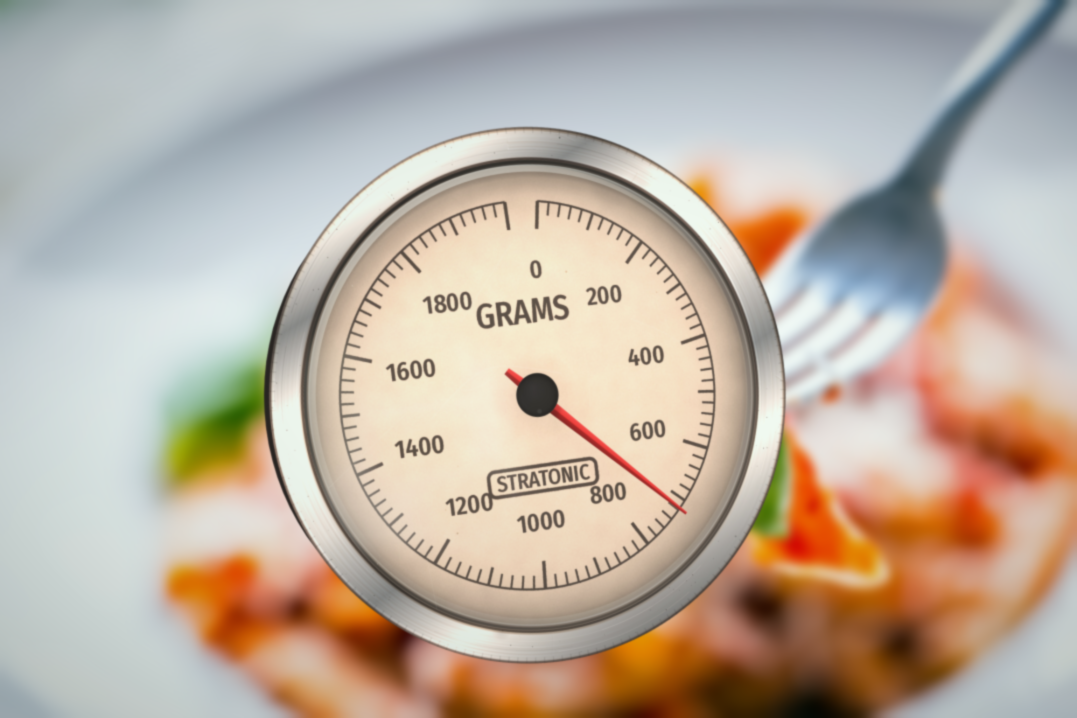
720 g
